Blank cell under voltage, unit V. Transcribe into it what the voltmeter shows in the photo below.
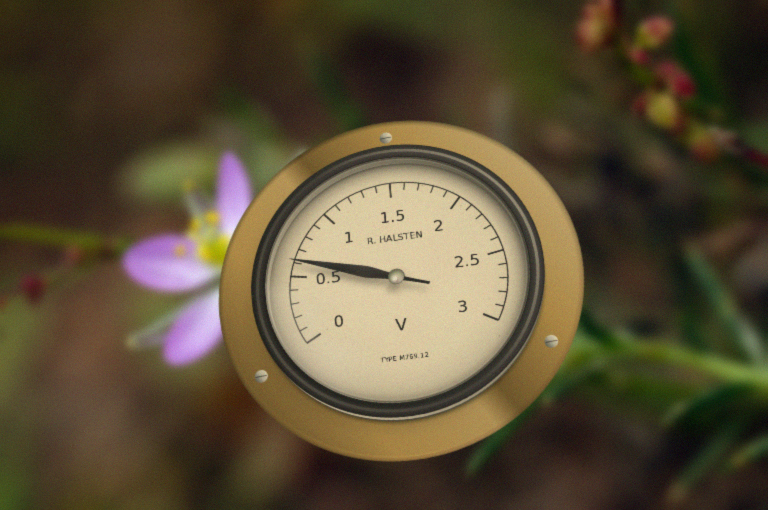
0.6 V
